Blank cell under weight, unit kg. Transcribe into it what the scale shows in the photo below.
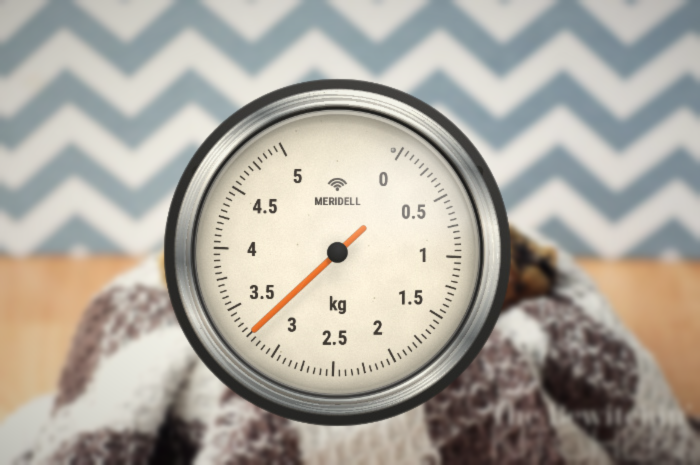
3.25 kg
